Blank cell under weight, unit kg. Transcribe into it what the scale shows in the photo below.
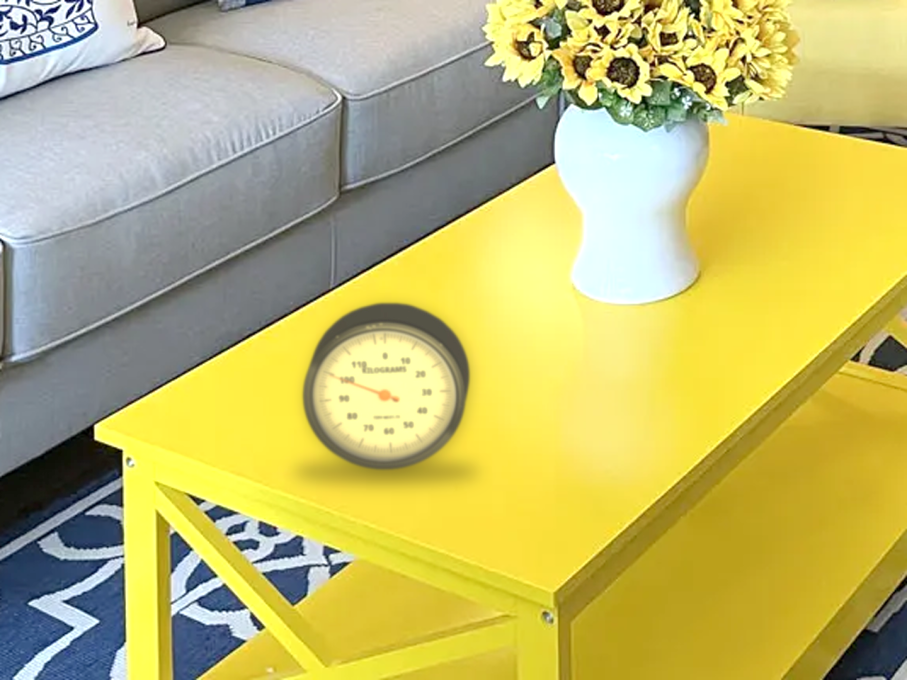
100 kg
